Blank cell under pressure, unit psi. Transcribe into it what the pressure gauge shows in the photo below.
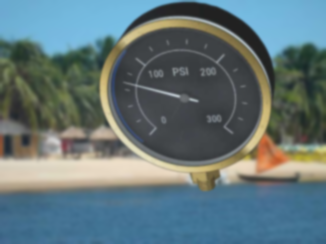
70 psi
